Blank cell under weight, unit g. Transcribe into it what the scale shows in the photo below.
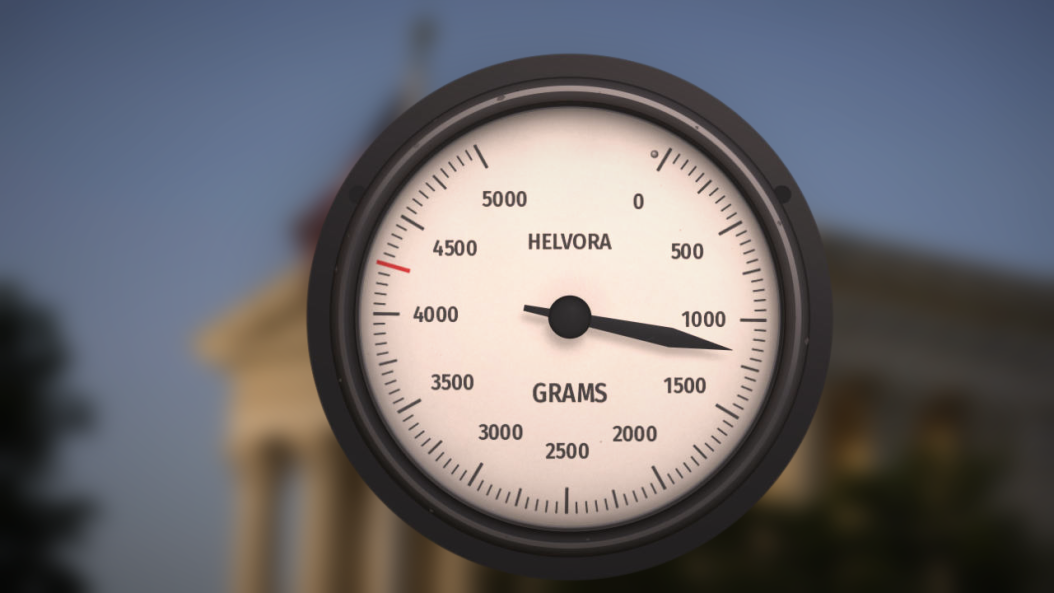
1175 g
